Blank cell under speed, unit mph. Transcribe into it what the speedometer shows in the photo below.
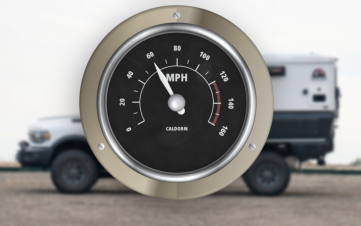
60 mph
